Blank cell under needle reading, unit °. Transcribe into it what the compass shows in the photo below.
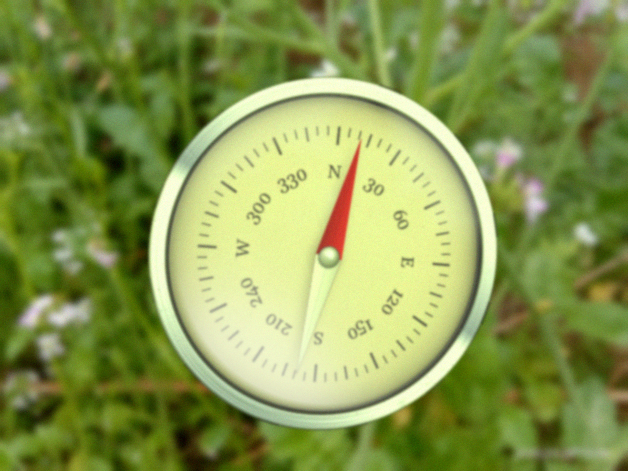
10 °
